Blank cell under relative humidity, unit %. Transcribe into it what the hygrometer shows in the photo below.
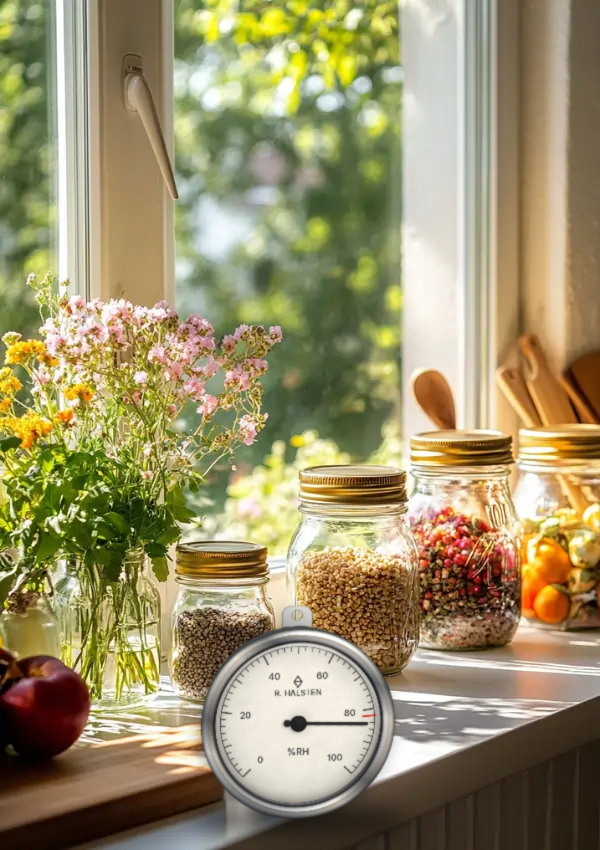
84 %
